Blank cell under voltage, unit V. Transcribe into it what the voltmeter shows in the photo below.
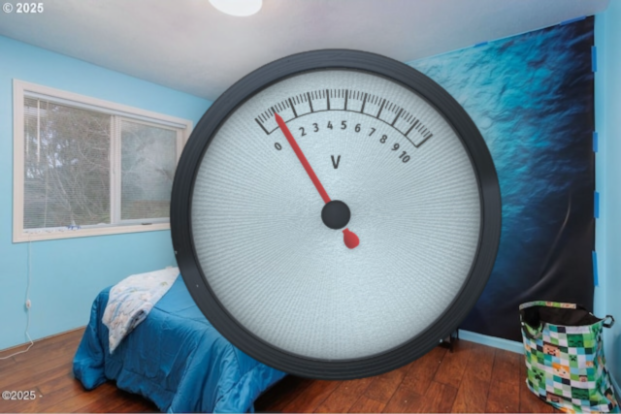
1 V
